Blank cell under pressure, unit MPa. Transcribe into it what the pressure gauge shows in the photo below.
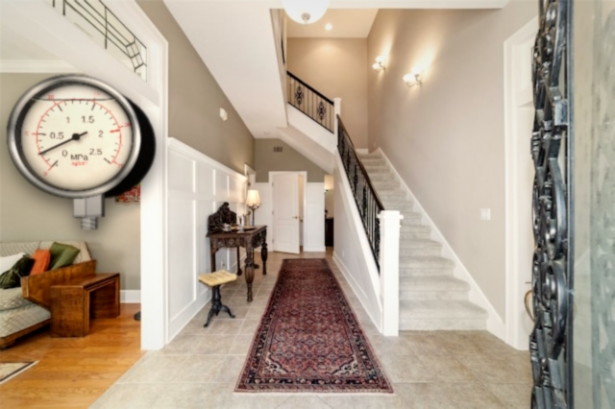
0.2 MPa
